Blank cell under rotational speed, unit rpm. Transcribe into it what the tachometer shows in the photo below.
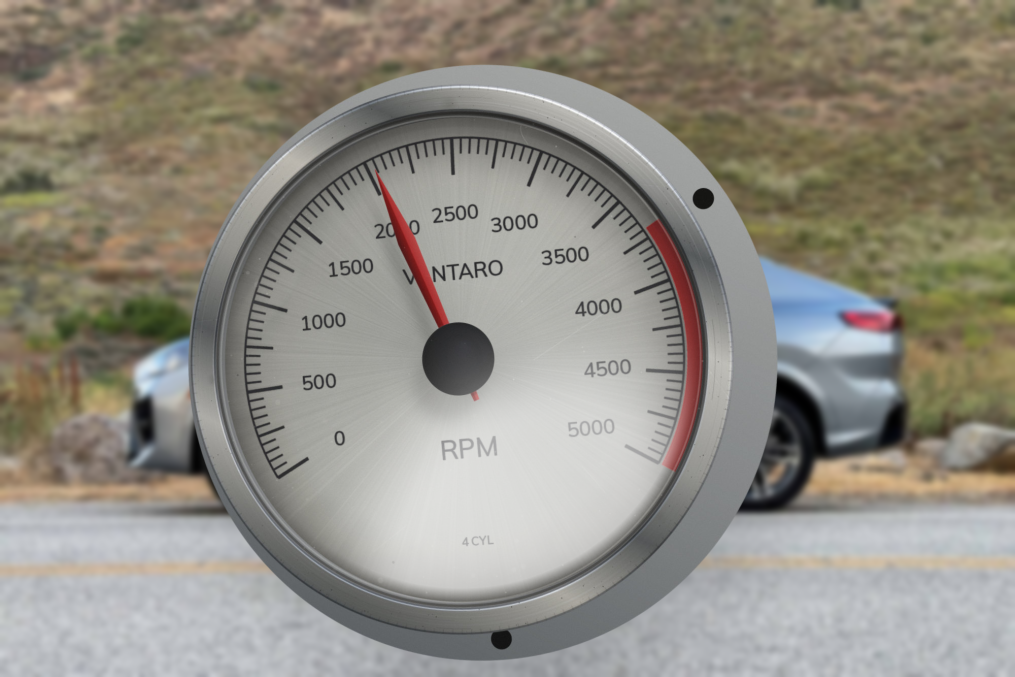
2050 rpm
